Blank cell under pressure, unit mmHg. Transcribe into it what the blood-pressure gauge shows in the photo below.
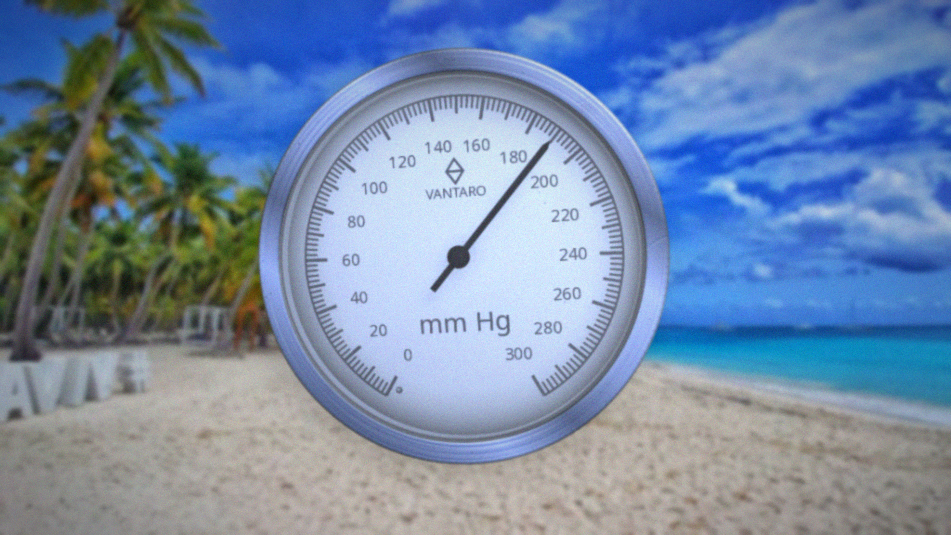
190 mmHg
